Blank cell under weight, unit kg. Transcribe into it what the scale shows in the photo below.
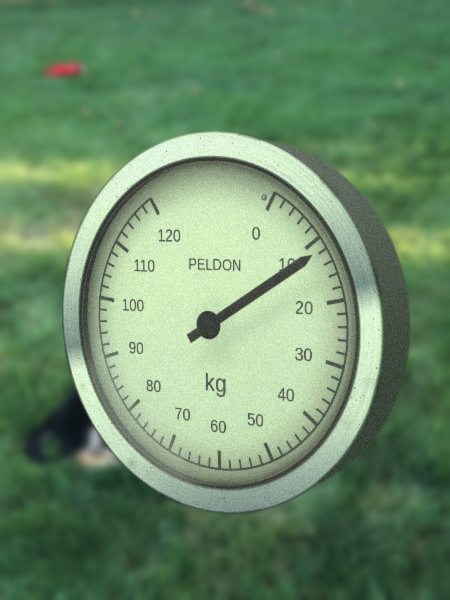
12 kg
